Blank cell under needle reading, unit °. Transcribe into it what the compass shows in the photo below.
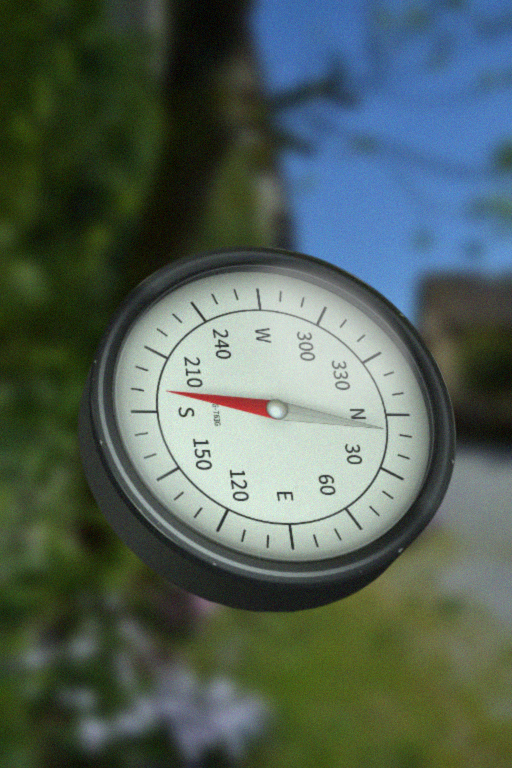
190 °
